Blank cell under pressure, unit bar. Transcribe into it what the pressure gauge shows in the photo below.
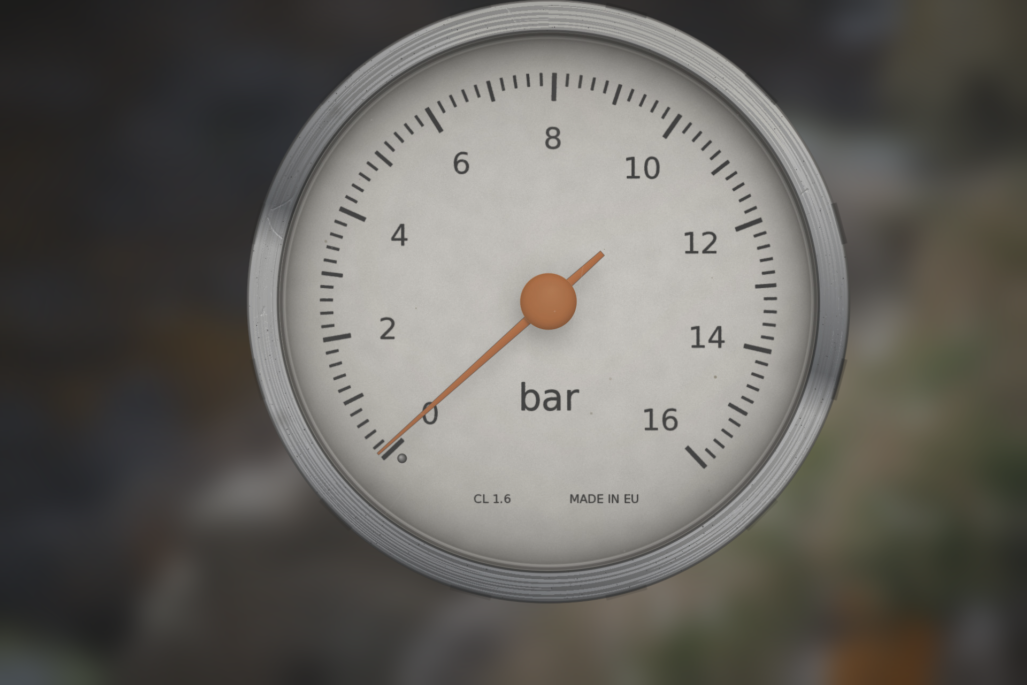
0.1 bar
